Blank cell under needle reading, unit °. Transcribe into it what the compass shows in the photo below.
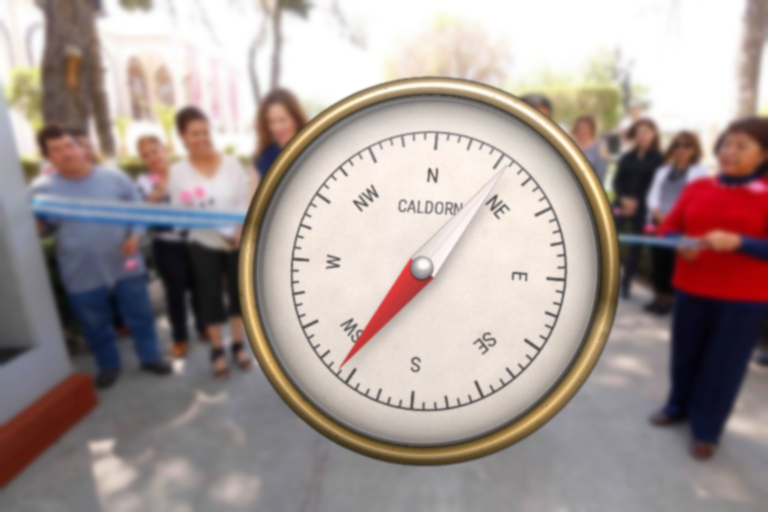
215 °
